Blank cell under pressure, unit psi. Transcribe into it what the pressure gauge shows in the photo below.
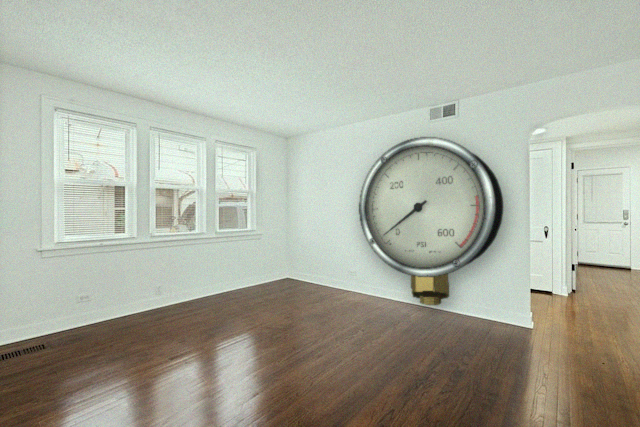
20 psi
